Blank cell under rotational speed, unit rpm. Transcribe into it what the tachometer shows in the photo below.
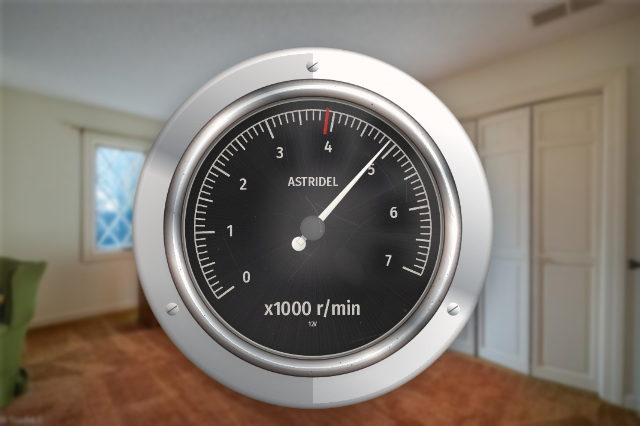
4900 rpm
